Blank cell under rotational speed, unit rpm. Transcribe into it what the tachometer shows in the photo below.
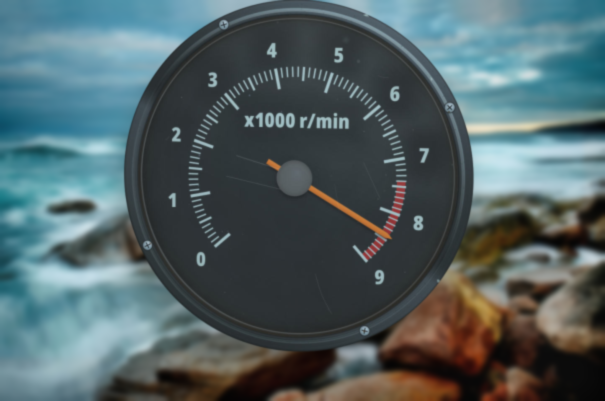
8400 rpm
